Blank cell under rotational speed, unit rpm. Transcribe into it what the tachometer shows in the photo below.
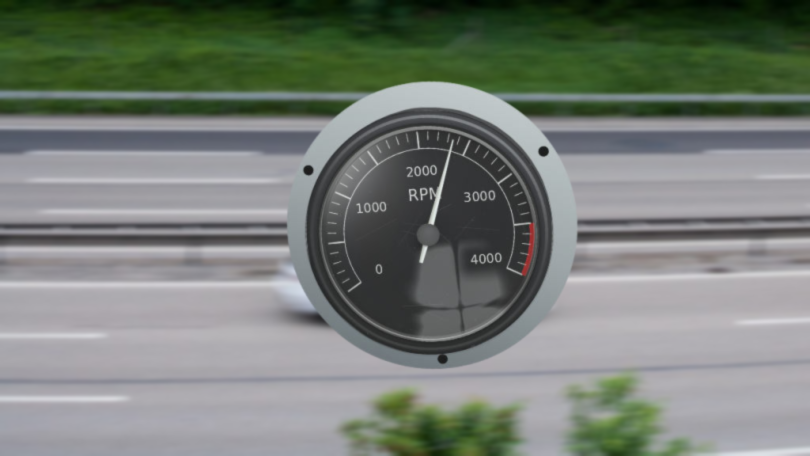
2350 rpm
